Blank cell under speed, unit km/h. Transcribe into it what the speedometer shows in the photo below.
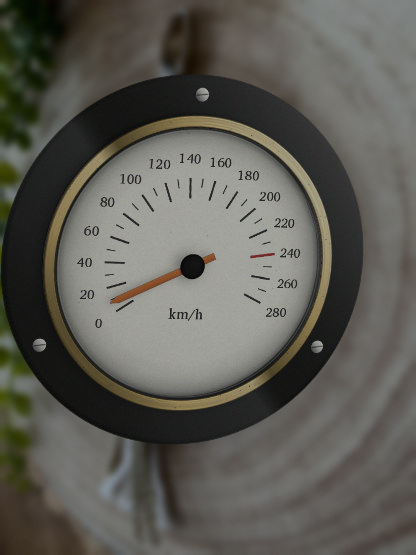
10 km/h
